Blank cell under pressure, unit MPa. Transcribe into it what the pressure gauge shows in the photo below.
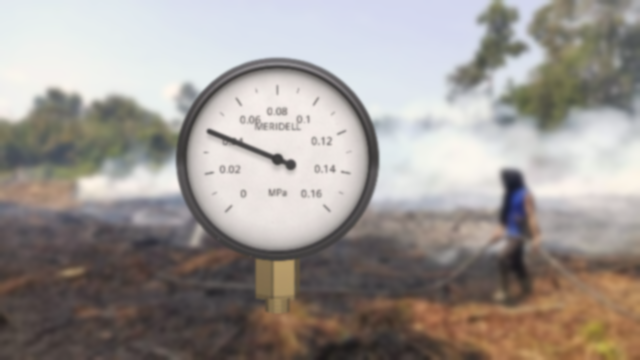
0.04 MPa
